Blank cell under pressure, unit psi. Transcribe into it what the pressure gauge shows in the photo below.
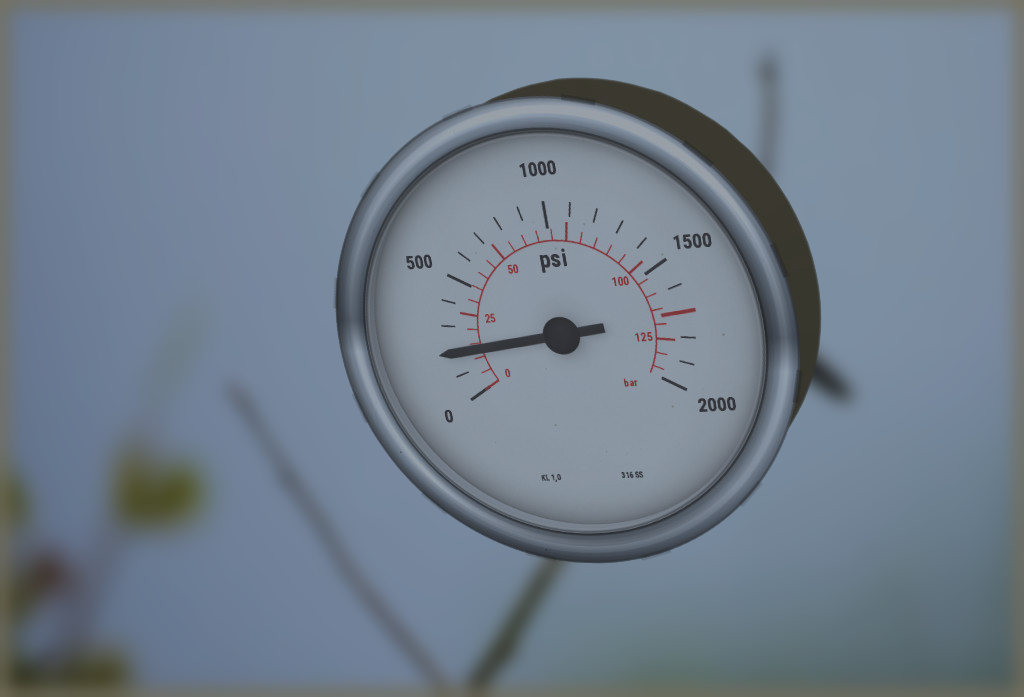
200 psi
